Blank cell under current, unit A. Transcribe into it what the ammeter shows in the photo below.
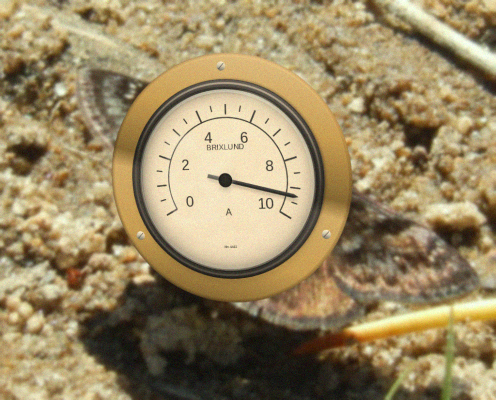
9.25 A
